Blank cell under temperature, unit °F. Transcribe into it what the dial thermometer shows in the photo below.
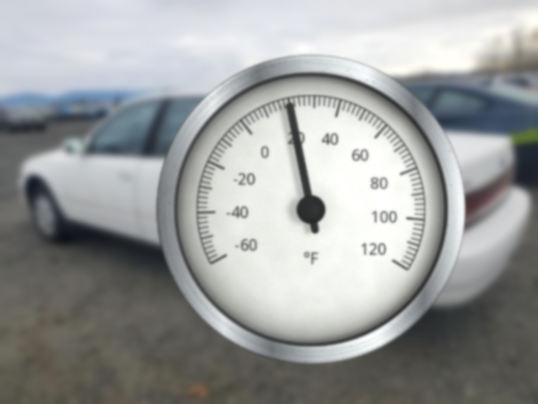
20 °F
